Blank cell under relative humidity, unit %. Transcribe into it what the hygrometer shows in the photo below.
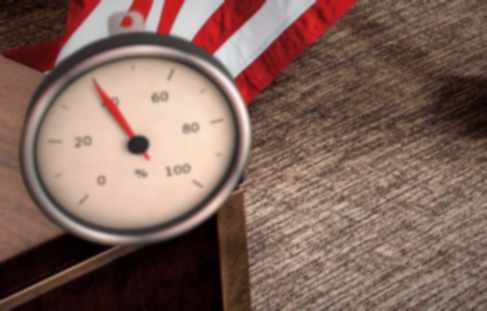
40 %
